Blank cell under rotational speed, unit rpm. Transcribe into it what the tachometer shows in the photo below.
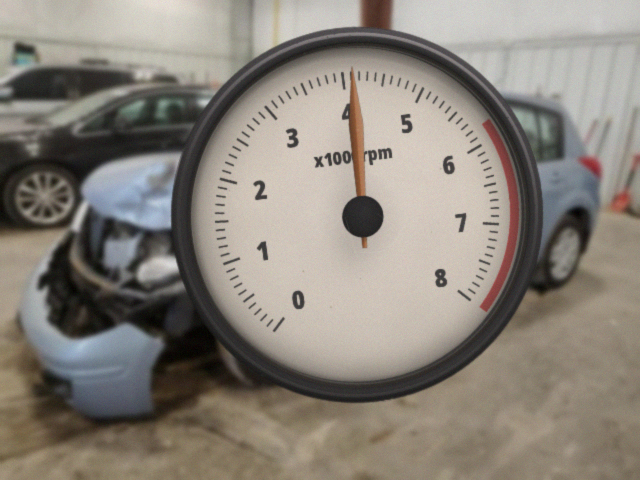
4100 rpm
